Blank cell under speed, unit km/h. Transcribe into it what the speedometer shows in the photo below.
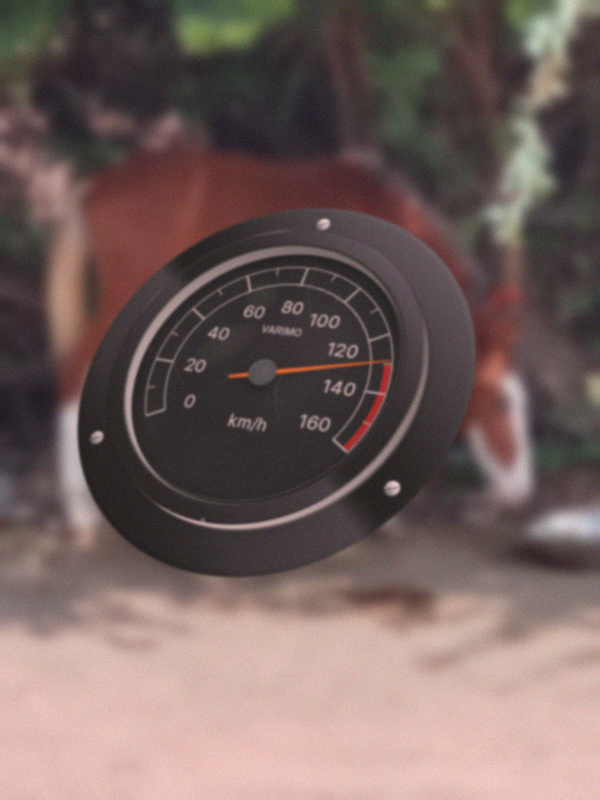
130 km/h
